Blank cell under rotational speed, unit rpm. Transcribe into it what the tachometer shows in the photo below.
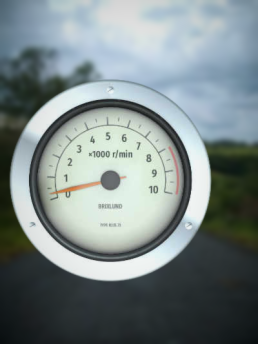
250 rpm
